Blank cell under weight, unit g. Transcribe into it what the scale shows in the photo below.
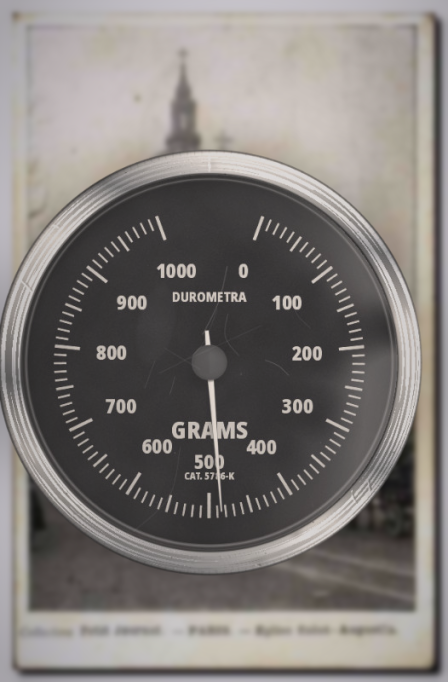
485 g
